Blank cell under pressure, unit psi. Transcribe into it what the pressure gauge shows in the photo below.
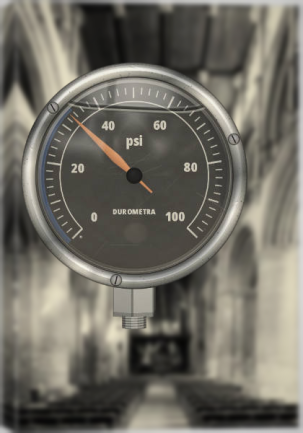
33 psi
